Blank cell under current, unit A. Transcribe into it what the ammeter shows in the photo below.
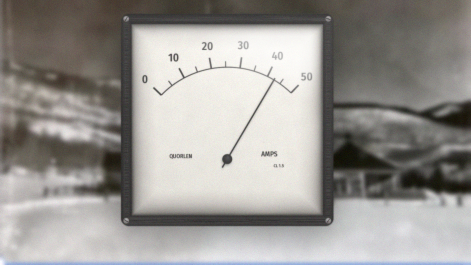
42.5 A
